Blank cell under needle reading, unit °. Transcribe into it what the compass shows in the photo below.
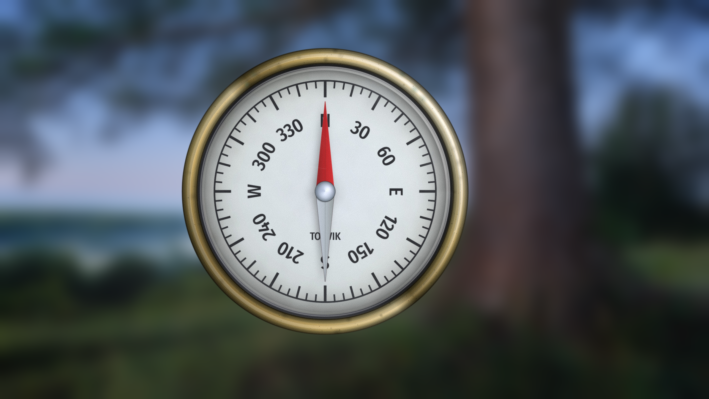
0 °
